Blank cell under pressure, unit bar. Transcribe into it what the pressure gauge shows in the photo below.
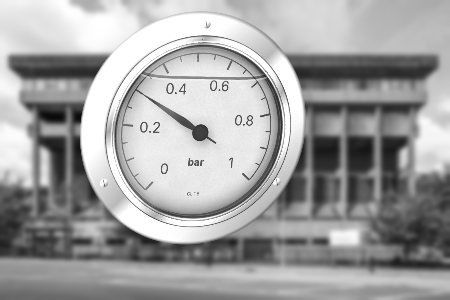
0.3 bar
